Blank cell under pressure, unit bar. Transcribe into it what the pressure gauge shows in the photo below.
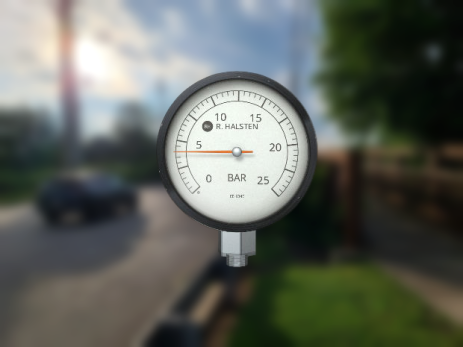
4 bar
